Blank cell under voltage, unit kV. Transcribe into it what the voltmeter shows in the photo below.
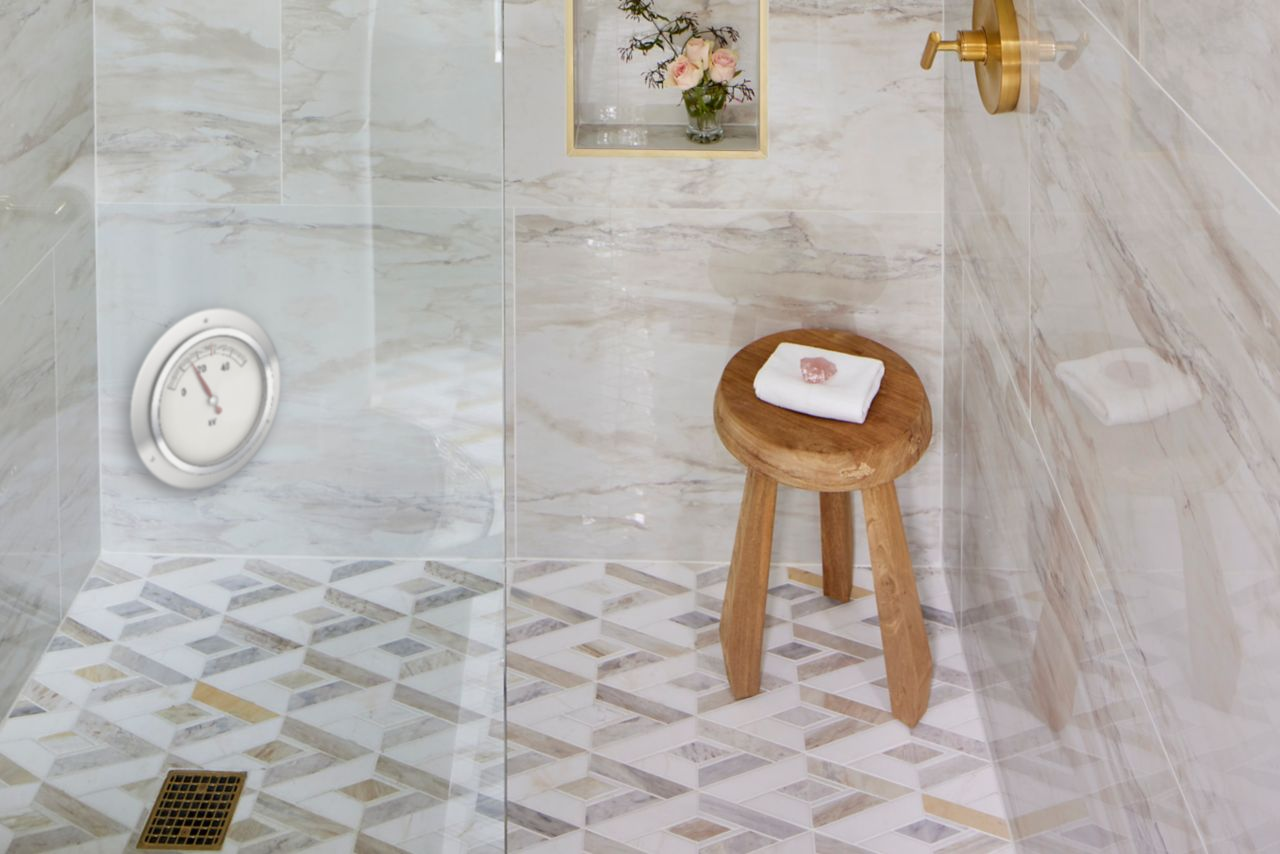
15 kV
